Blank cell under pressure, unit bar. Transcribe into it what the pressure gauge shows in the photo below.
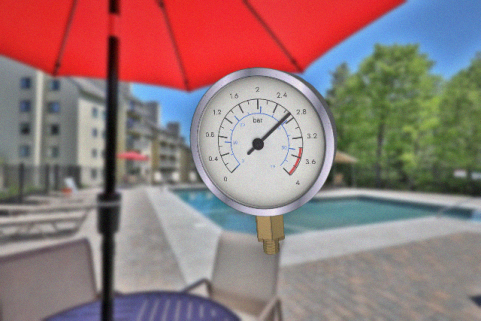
2.7 bar
